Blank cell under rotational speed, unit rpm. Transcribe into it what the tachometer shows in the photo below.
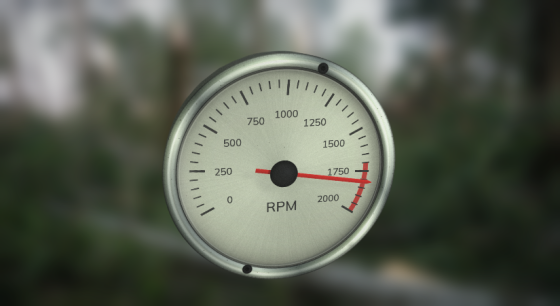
1800 rpm
